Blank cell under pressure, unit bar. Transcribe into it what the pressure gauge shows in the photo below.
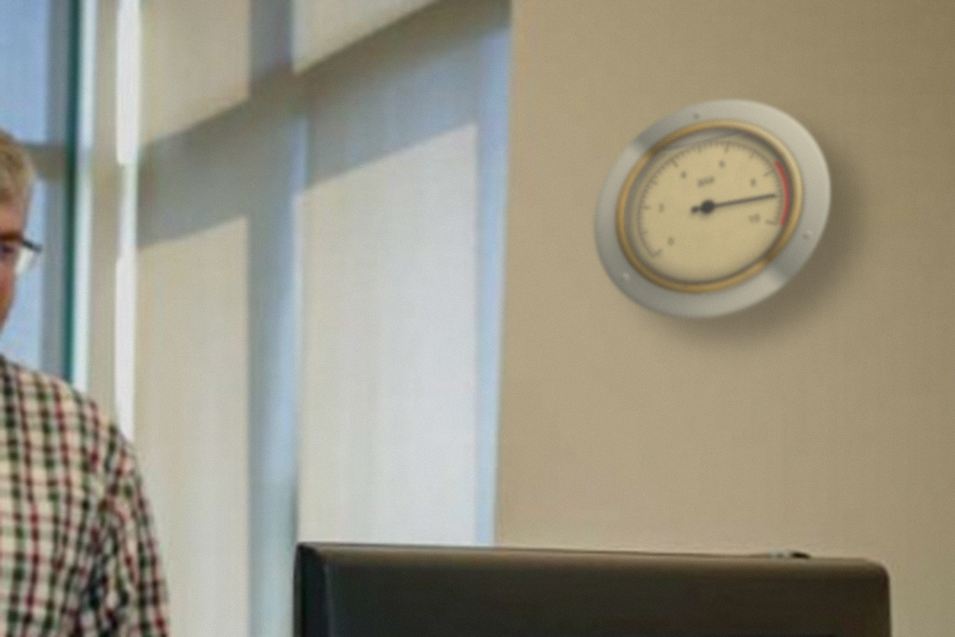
9 bar
